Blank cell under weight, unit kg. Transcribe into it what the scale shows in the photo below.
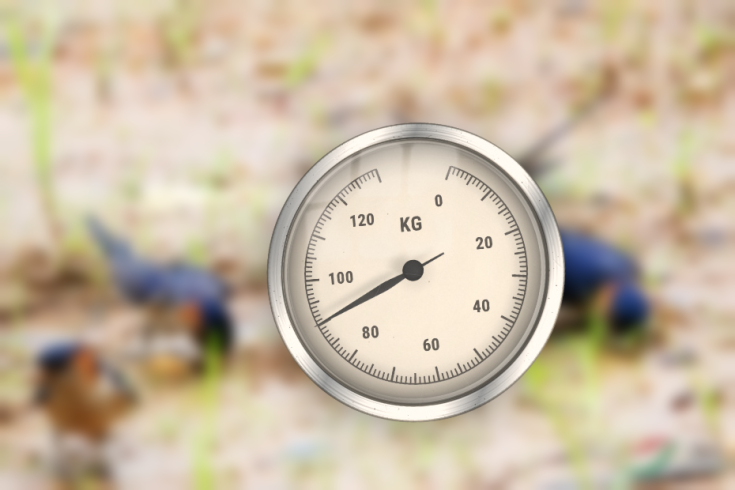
90 kg
